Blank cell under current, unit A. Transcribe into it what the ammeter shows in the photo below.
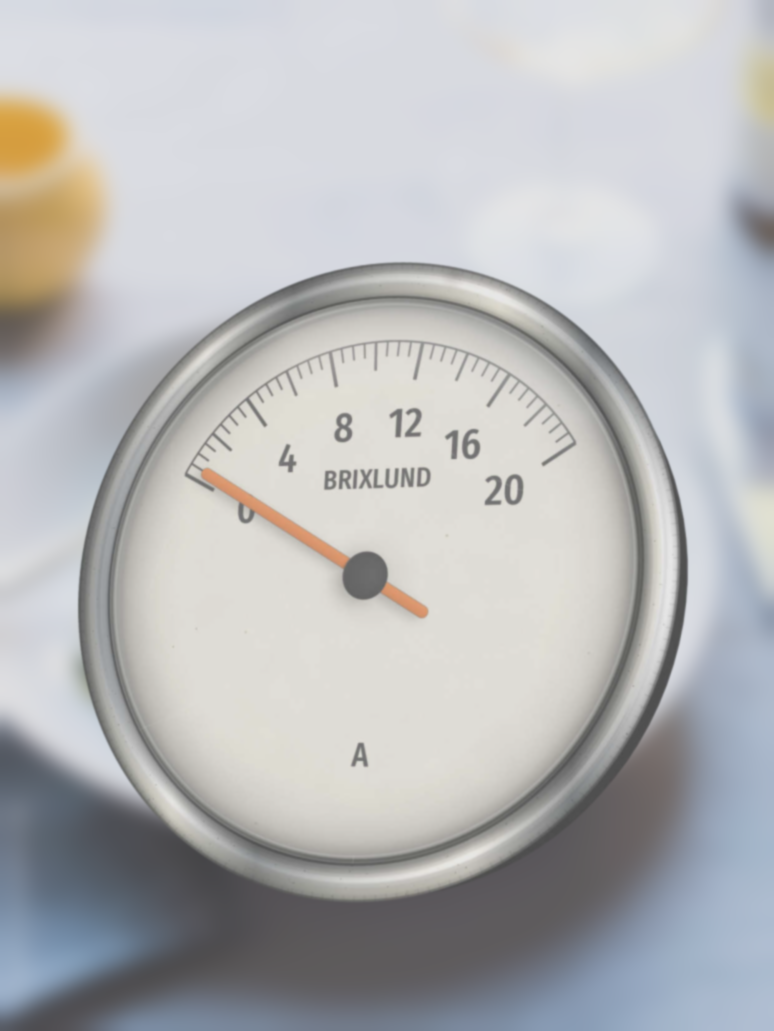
0.5 A
